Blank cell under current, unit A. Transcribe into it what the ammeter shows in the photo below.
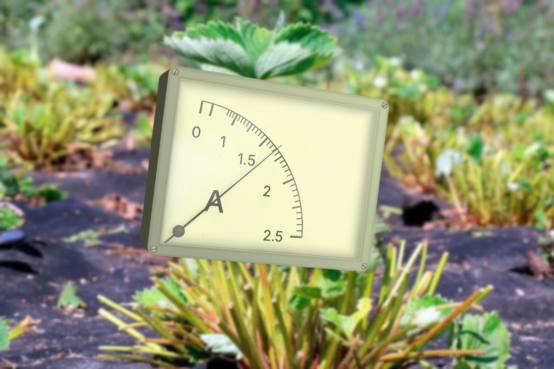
1.65 A
